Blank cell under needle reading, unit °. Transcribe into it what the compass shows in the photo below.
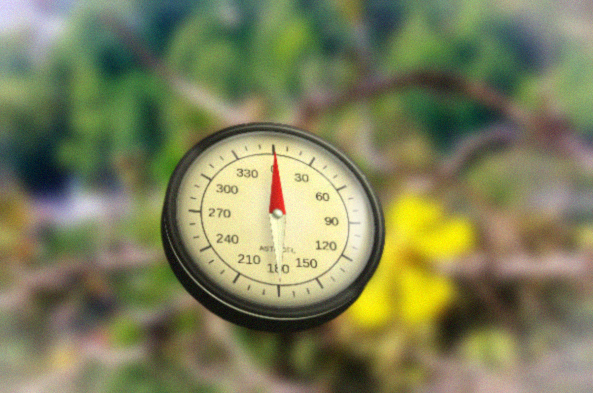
0 °
